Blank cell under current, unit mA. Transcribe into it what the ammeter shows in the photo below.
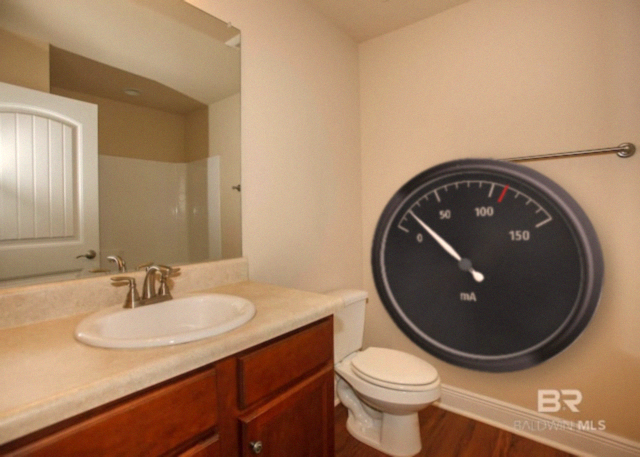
20 mA
